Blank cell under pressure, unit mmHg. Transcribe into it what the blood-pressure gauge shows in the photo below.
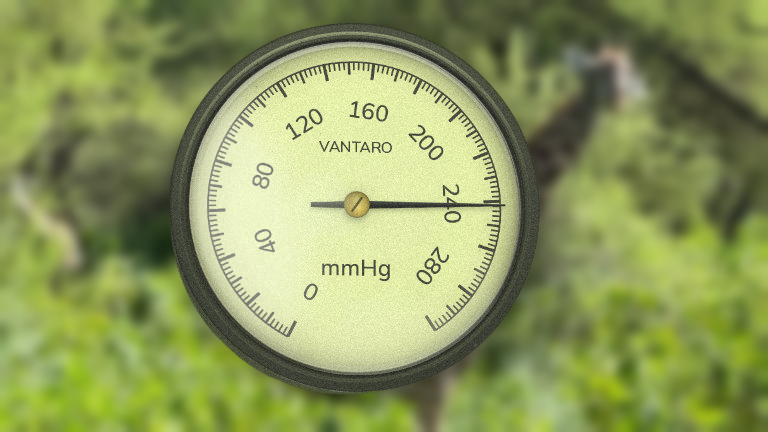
242 mmHg
